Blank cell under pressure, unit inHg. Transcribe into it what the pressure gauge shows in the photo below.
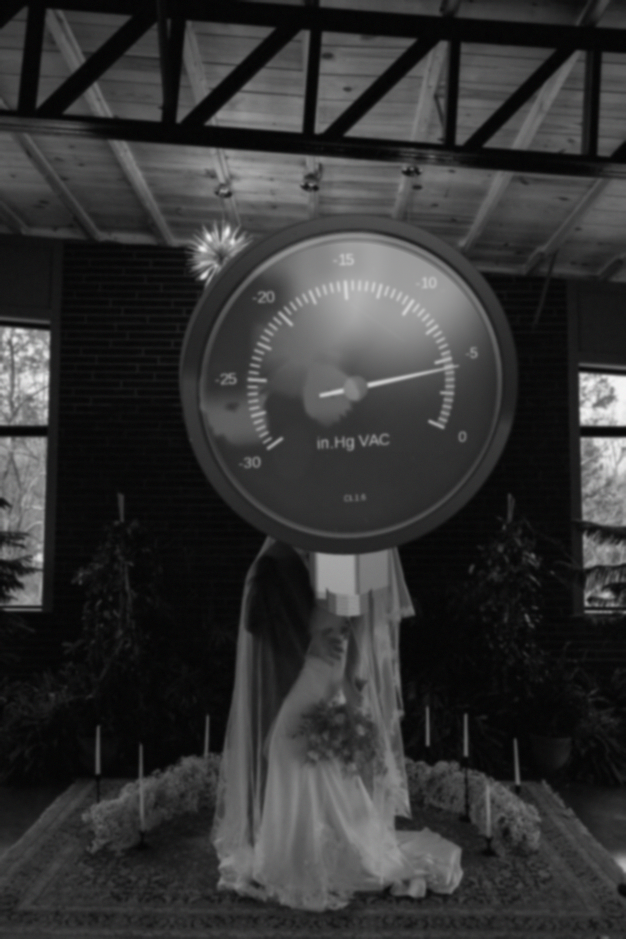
-4.5 inHg
